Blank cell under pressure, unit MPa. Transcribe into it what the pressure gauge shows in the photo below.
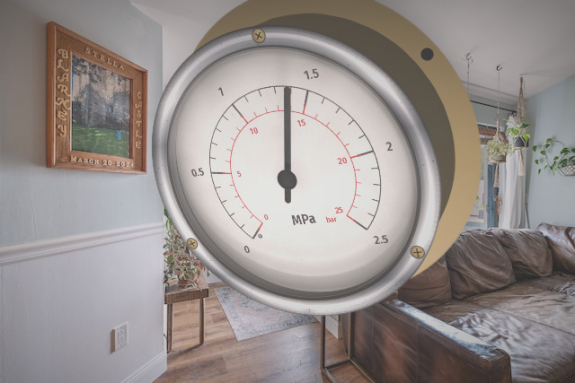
1.4 MPa
